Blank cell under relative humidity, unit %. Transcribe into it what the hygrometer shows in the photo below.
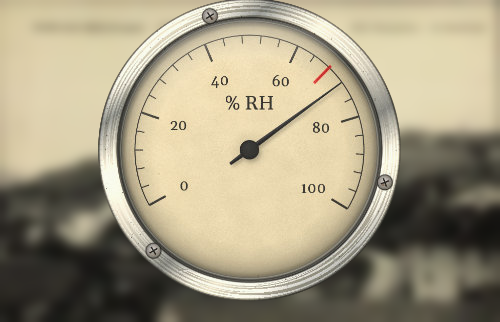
72 %
